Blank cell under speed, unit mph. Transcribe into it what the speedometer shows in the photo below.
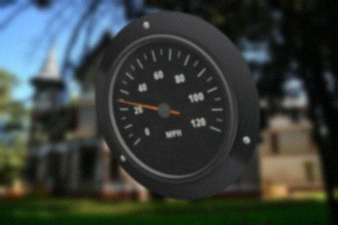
25 mph
